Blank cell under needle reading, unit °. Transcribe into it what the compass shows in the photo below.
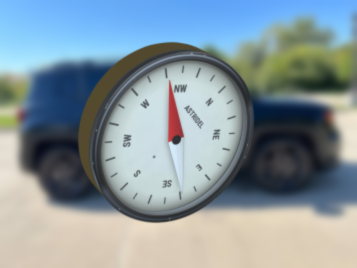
300 °
